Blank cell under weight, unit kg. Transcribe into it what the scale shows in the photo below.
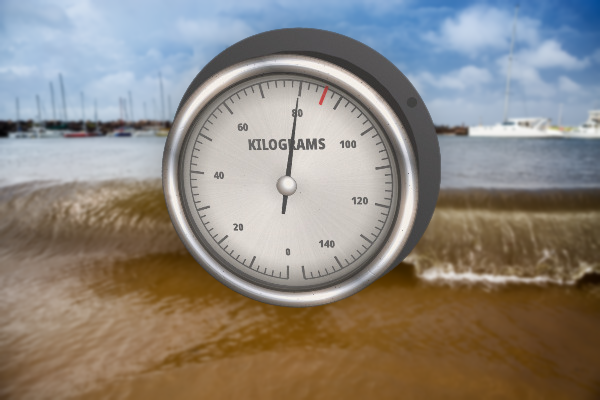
80 kg
